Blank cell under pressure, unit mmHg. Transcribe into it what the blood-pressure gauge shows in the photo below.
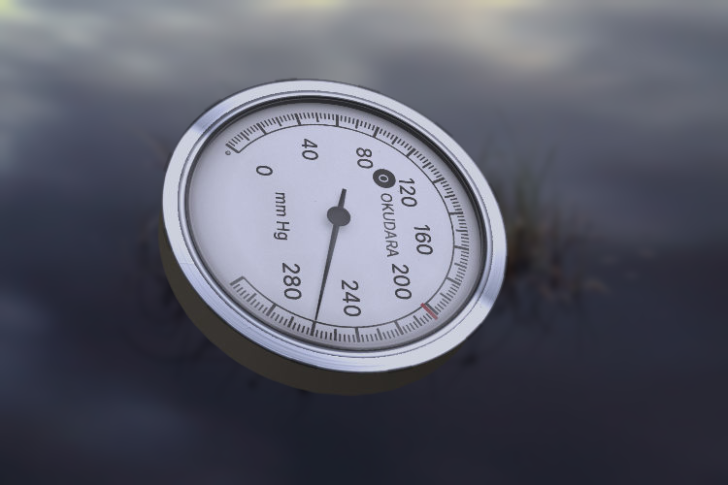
260 mmHg
